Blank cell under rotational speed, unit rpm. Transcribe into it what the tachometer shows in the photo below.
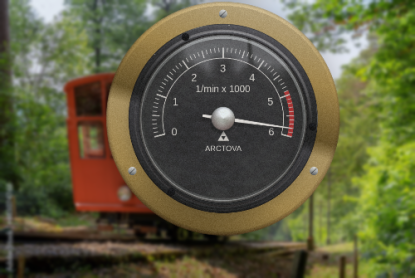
5800 rpm
